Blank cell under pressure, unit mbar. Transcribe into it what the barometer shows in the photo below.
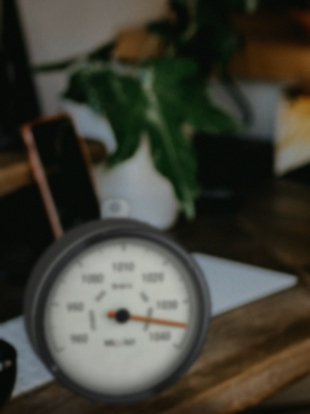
1035 mbar
